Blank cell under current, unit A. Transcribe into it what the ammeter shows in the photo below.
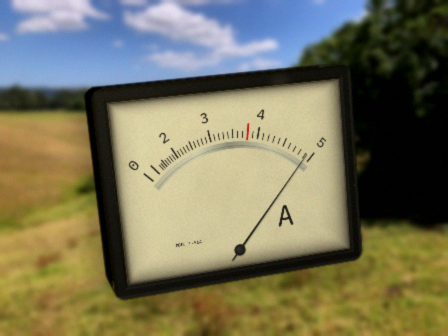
4.9 A
